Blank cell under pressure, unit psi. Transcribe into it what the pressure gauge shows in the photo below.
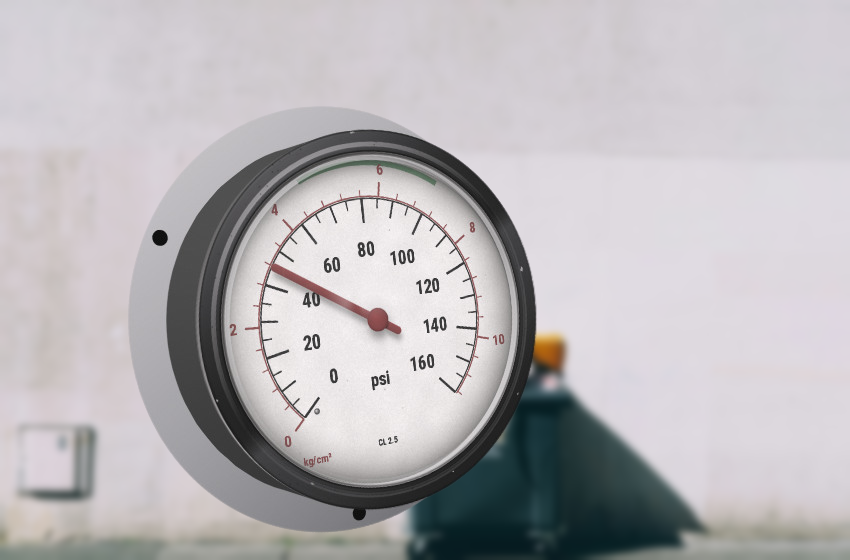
45 psi
